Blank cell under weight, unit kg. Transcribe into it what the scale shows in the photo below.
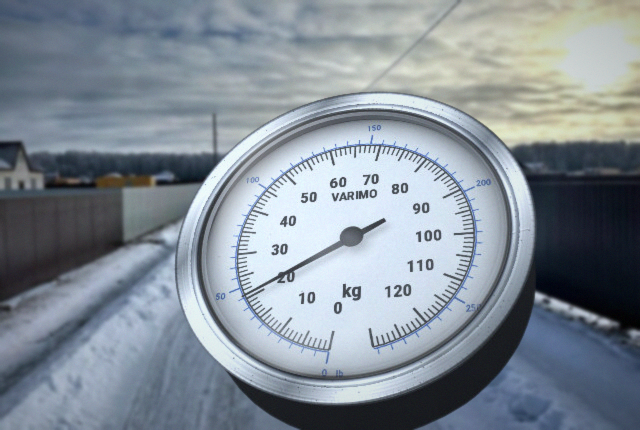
20 kg
